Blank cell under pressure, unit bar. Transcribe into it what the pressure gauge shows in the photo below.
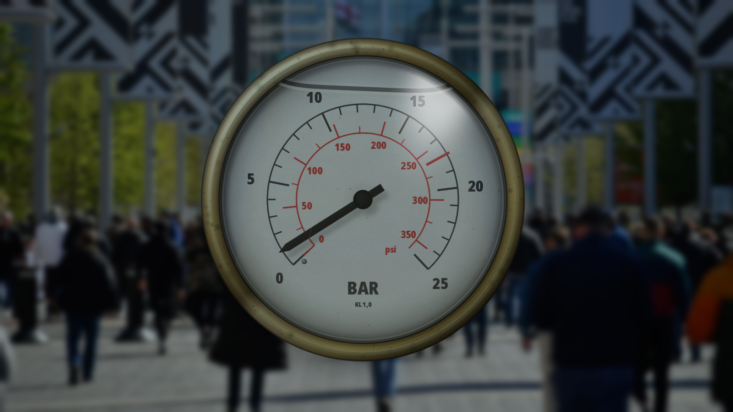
1 bar
